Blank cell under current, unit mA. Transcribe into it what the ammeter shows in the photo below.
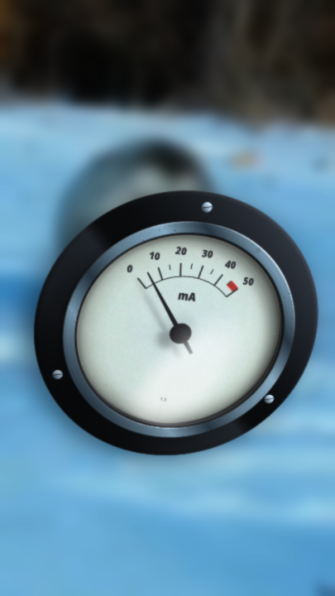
5 mA
